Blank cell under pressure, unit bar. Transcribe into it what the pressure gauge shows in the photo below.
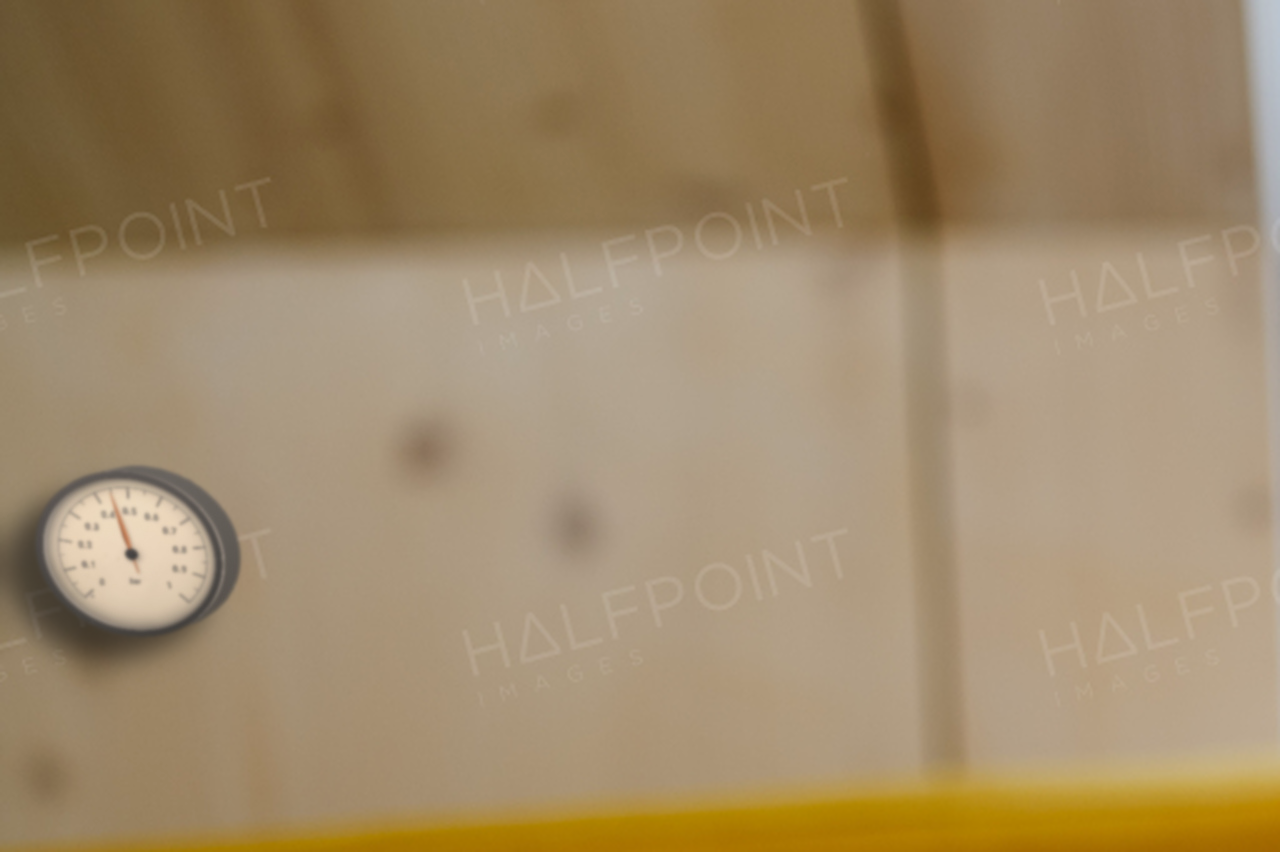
0.45 bar
